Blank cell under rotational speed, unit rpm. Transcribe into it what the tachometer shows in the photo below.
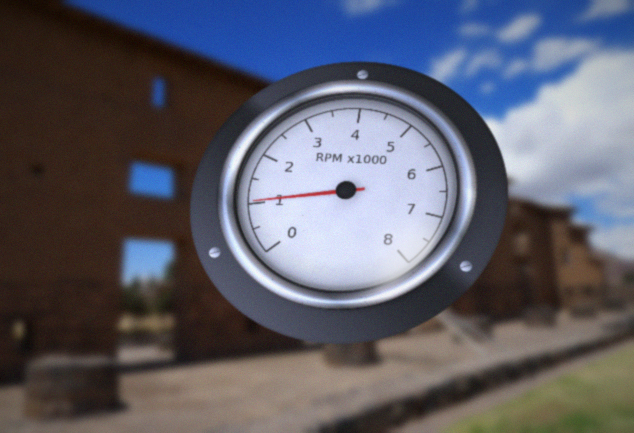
1000 rpm
